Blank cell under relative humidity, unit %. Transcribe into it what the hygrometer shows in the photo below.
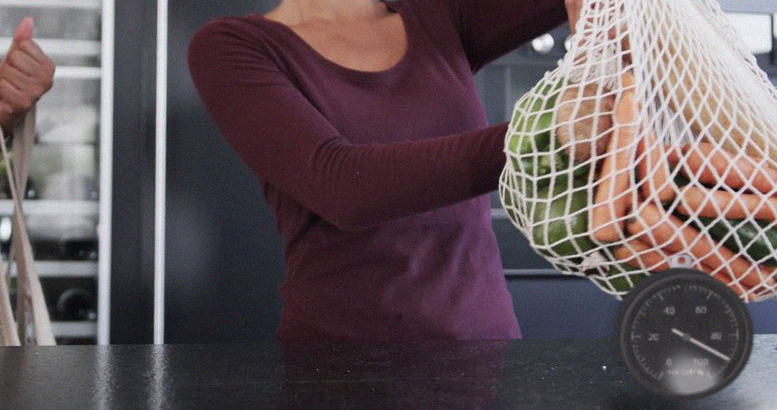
90 %
